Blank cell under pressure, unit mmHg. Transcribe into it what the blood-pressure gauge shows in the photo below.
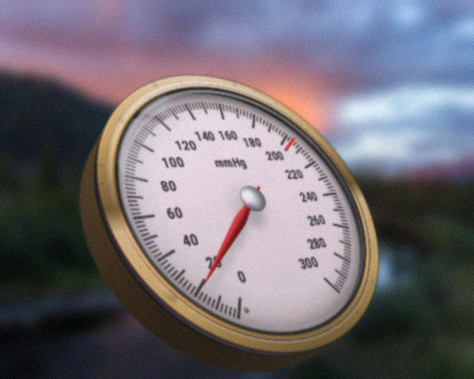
20 mmHg
